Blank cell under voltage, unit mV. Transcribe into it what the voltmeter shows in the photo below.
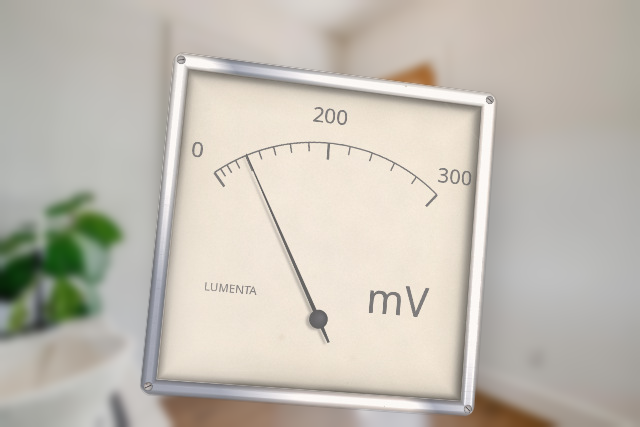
100 mV
